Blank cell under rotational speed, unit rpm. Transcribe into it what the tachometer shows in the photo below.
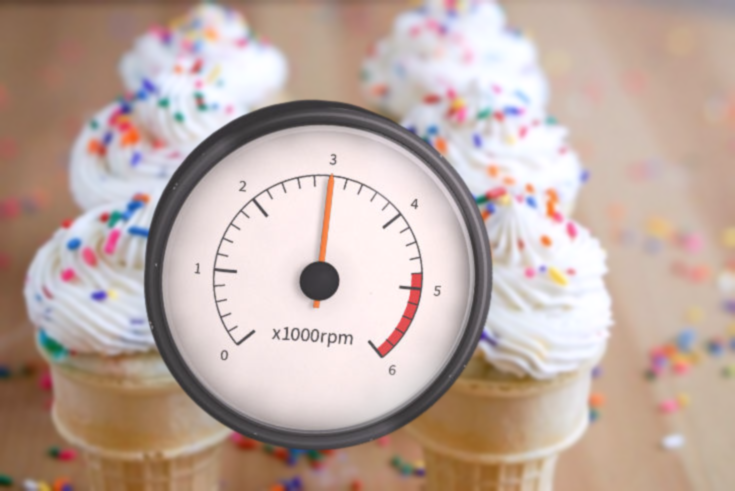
3000 rpm
